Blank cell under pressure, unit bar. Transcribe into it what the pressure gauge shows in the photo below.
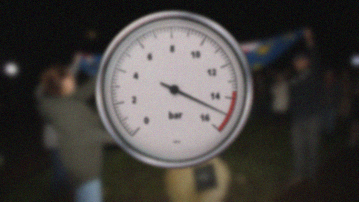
15 bar
